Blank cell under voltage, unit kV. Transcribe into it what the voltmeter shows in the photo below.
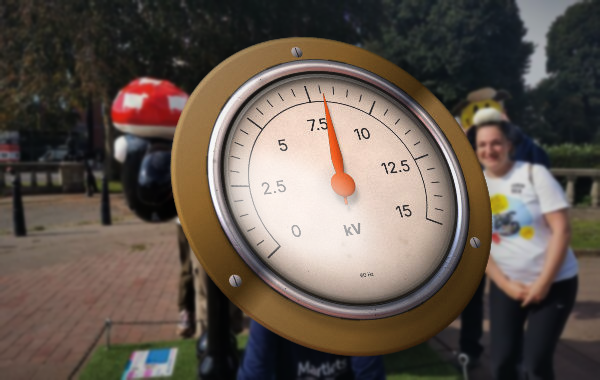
8 kV
